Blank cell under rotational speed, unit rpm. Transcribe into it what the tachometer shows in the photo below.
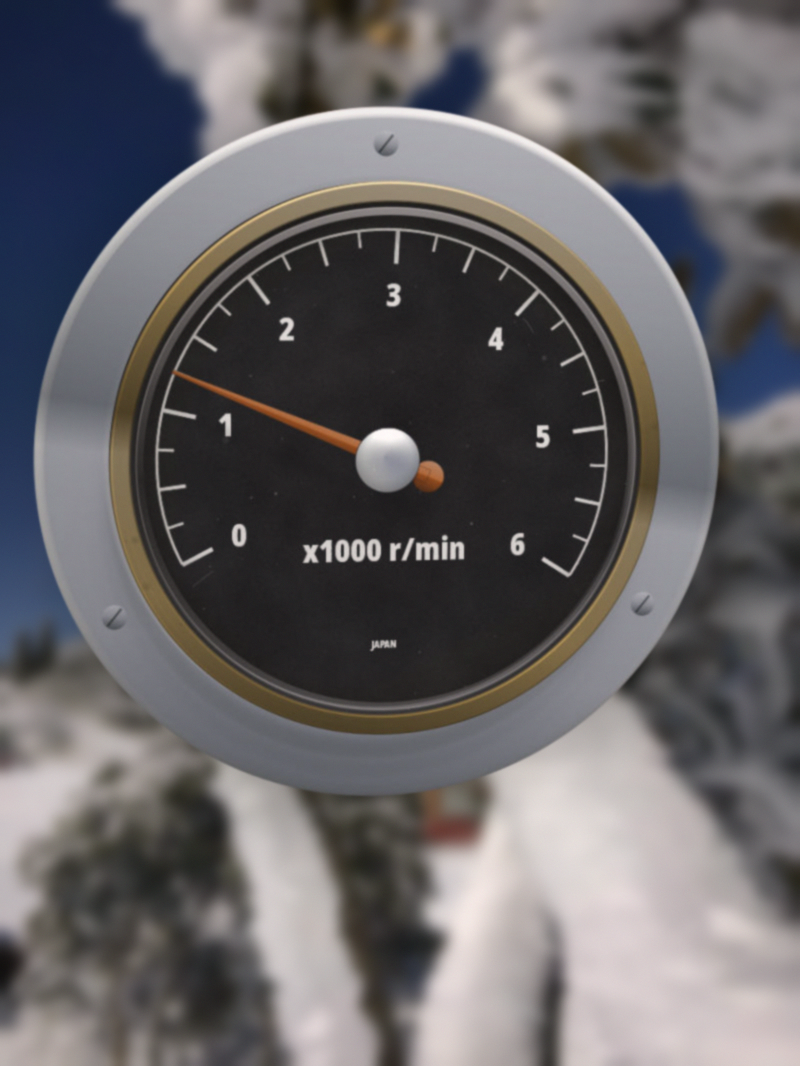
1250 rpm
